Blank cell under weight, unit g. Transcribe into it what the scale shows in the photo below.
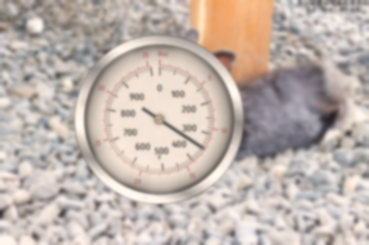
350 g
